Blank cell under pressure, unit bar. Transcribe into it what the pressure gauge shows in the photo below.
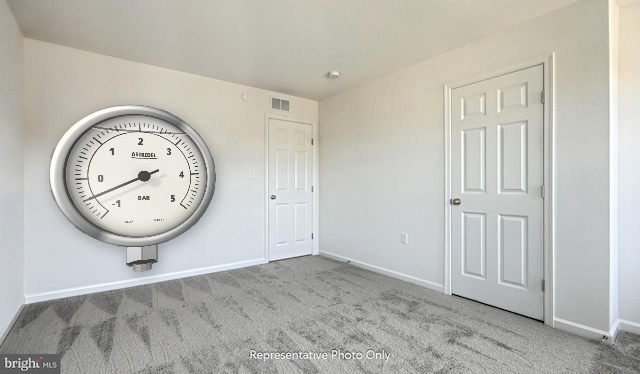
-0.5 bar
